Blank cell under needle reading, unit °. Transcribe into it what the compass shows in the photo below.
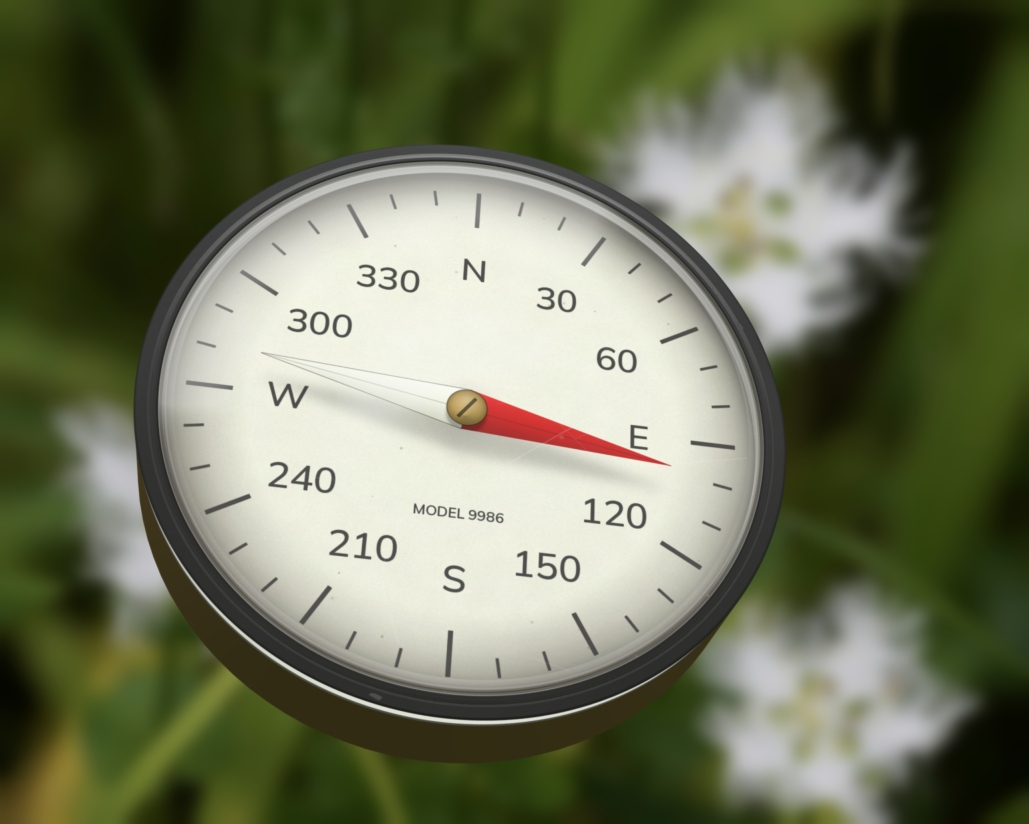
100 °
